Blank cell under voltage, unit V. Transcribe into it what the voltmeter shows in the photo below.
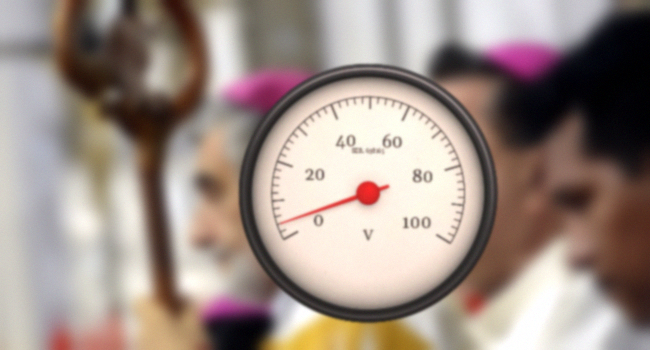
4 V
